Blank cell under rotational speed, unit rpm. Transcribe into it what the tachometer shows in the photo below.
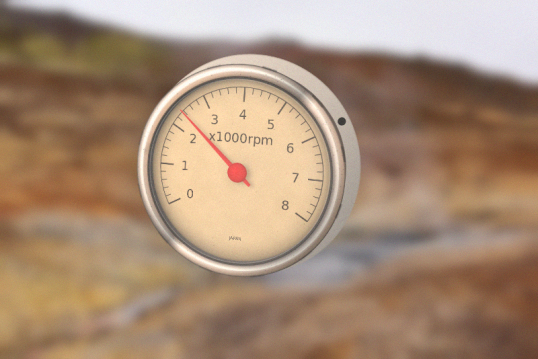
2400 rpm
